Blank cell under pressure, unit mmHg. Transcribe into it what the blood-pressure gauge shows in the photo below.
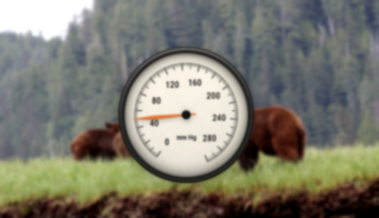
50 mmHg
